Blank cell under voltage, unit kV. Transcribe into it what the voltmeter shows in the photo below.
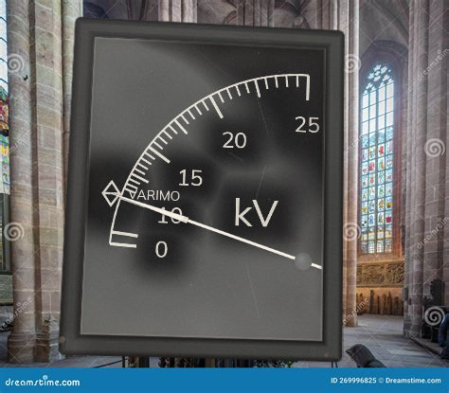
10 kV
